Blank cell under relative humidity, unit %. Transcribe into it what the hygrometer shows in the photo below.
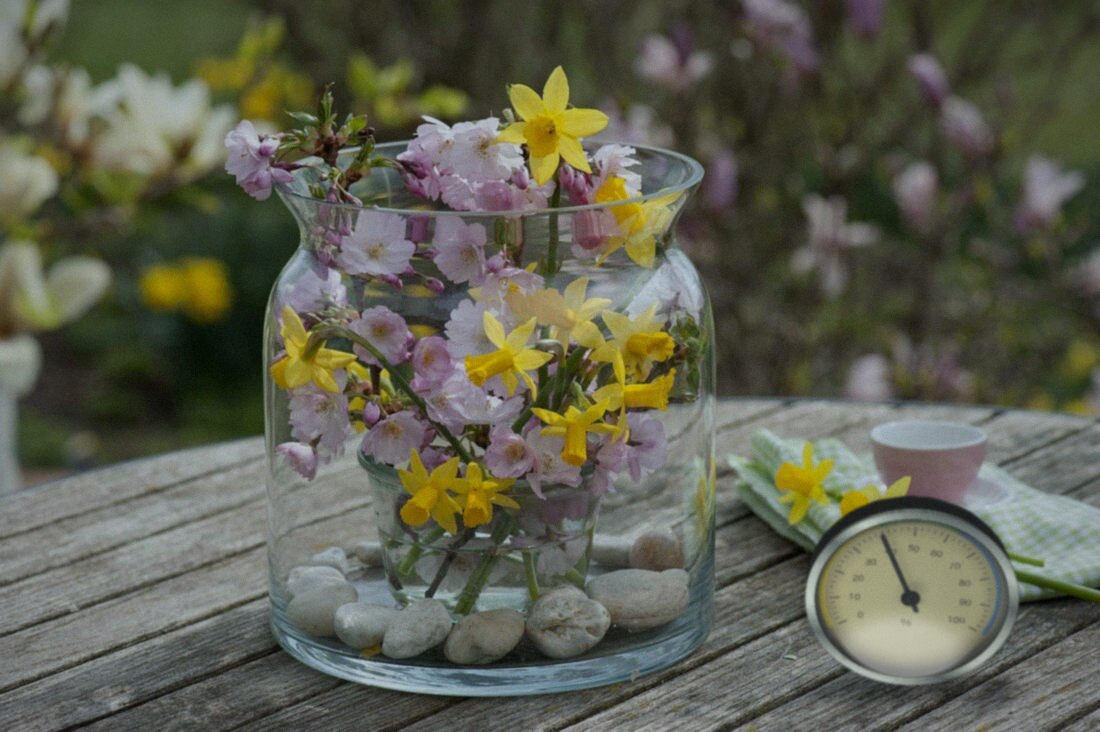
40 %
